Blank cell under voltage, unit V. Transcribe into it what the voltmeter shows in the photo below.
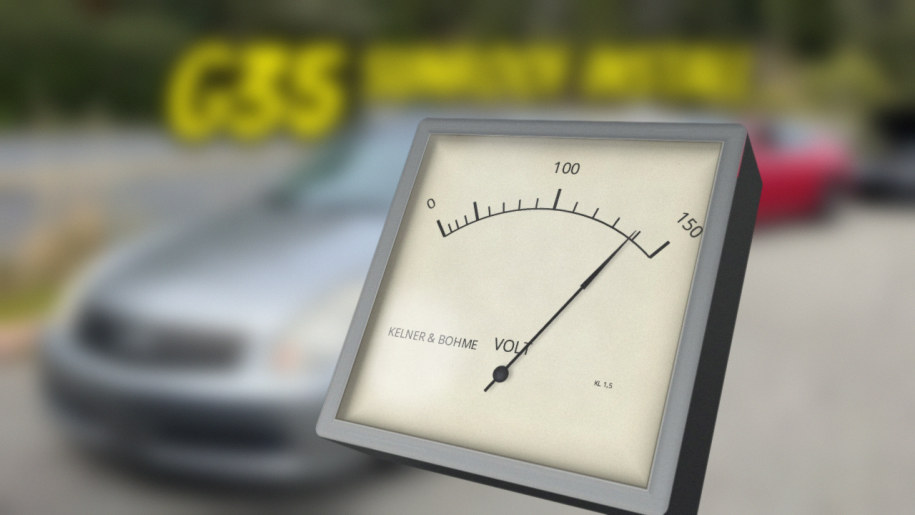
140 V
